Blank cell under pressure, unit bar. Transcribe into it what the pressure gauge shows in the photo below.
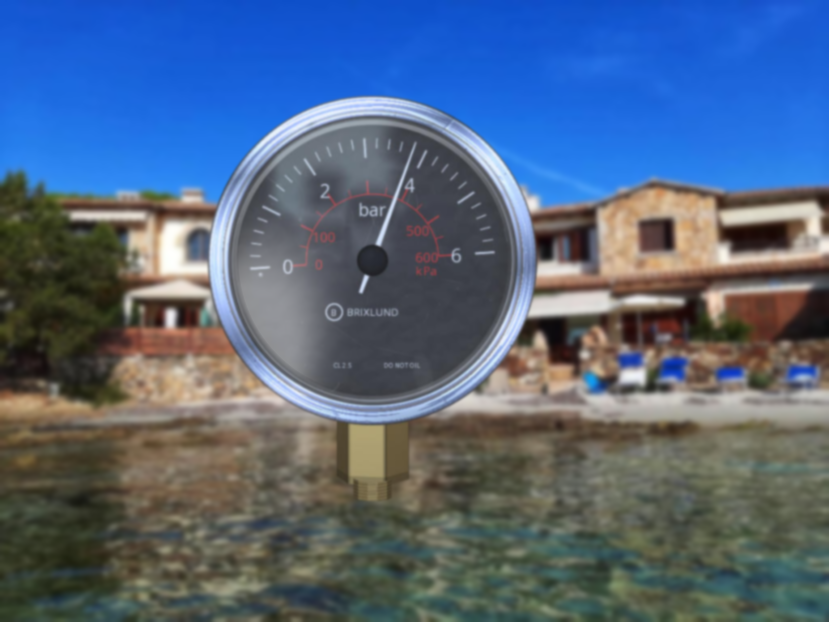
3.8 bar
